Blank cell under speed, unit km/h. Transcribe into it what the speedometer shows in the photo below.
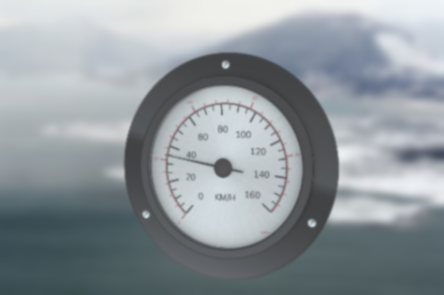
35 km/h
